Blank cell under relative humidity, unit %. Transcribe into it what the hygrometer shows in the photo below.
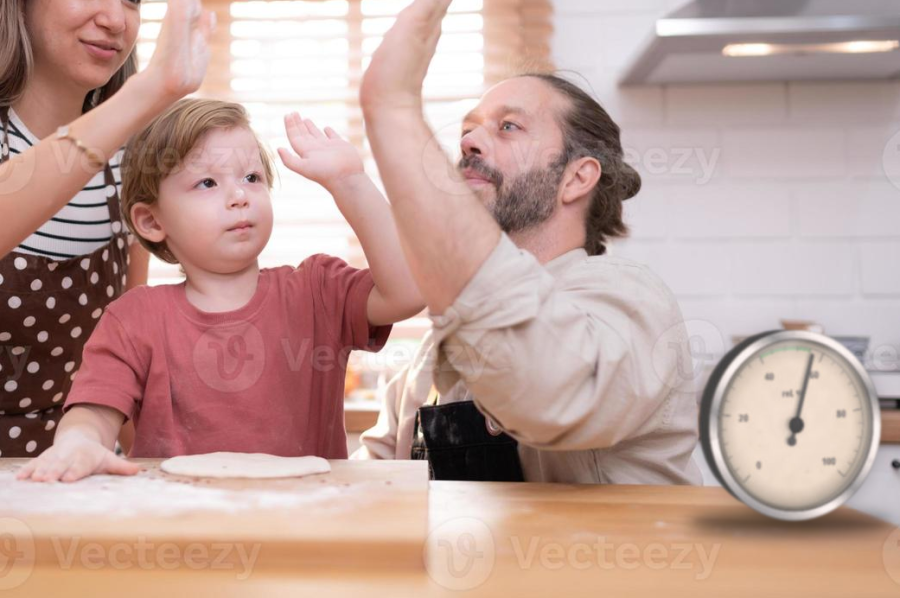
56 %
